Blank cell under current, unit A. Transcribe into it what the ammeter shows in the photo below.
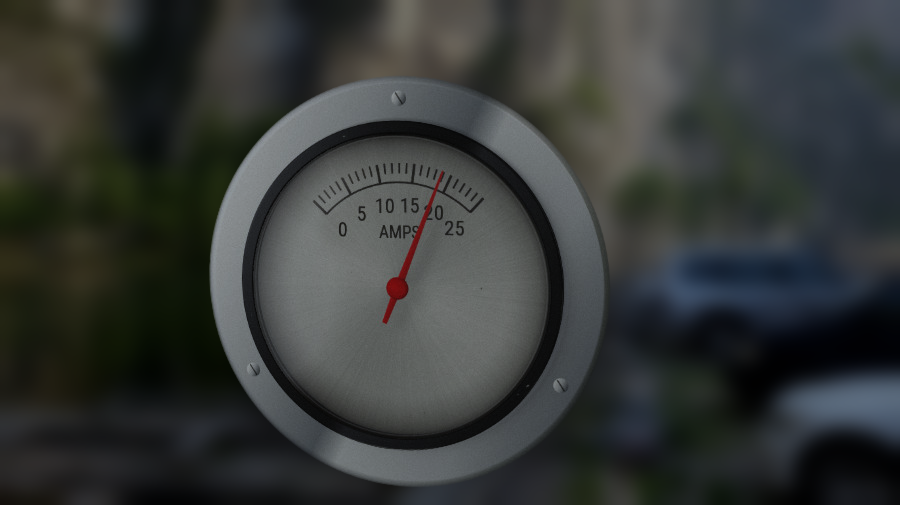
19 A
